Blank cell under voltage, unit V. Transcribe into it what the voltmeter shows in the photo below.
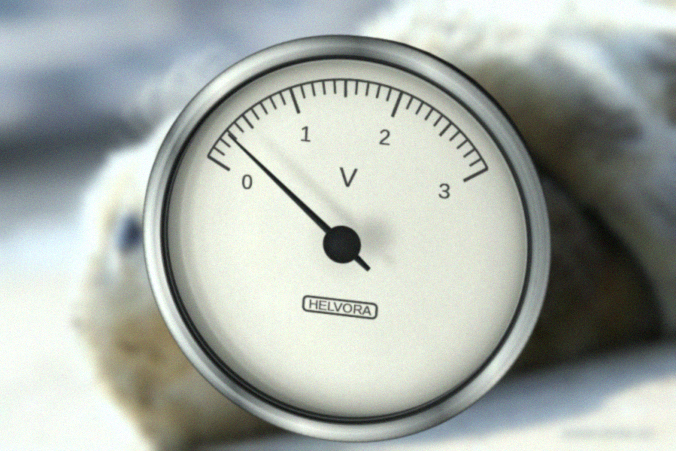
0.3 V
